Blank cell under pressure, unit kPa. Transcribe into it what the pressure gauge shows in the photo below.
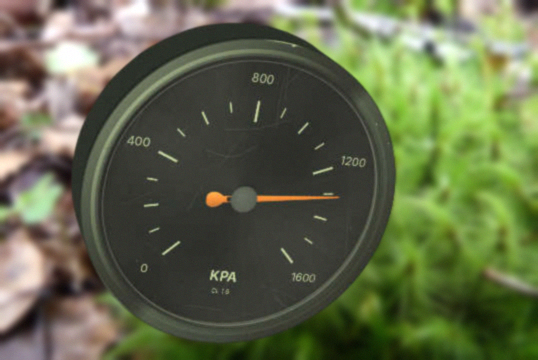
1300 kPa
